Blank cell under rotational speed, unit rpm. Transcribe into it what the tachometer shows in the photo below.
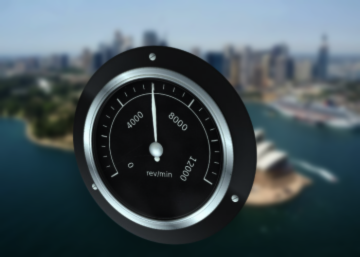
6000 rpm
